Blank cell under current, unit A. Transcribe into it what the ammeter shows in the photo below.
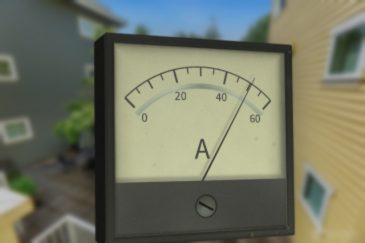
50 A
